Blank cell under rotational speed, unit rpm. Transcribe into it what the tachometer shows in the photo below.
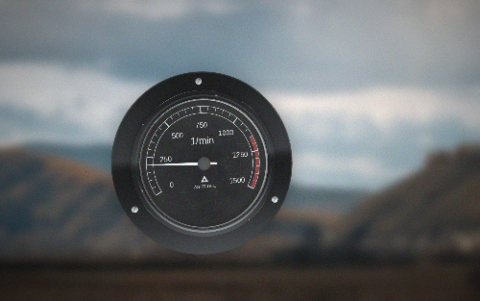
200 rpm
